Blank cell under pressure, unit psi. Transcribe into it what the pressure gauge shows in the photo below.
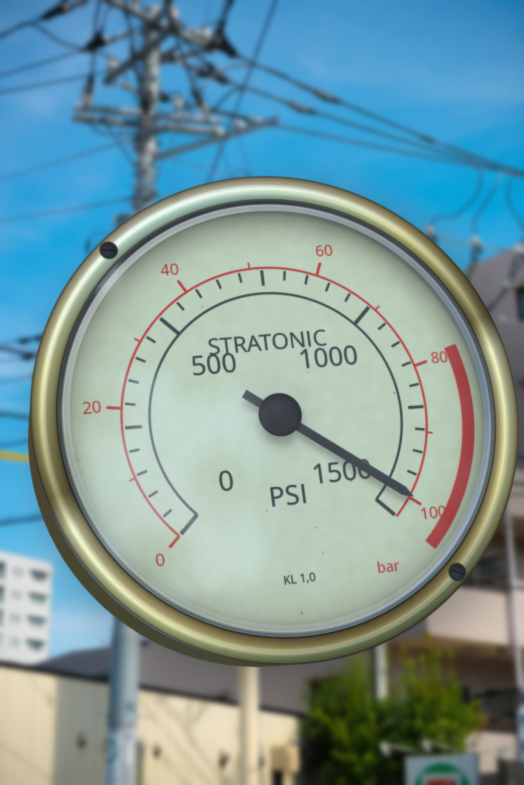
1450 psi
